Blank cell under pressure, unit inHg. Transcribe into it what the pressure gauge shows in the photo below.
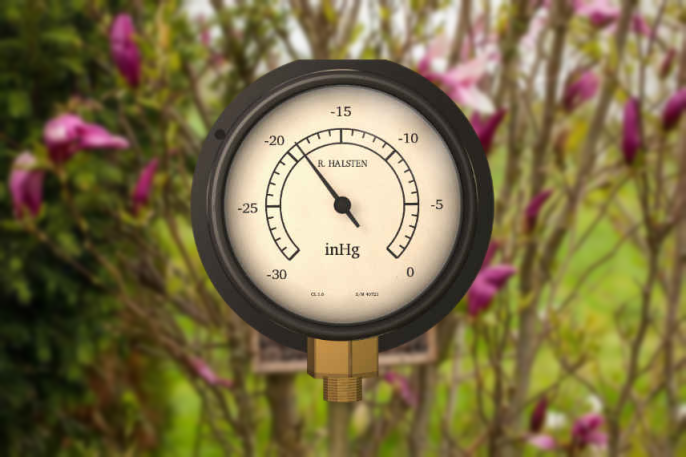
-19 inHg
